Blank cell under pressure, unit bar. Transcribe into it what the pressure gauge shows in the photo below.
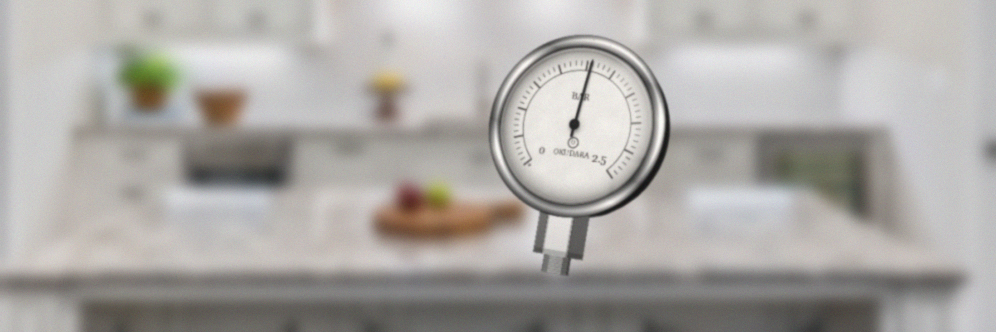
1.3 bar
